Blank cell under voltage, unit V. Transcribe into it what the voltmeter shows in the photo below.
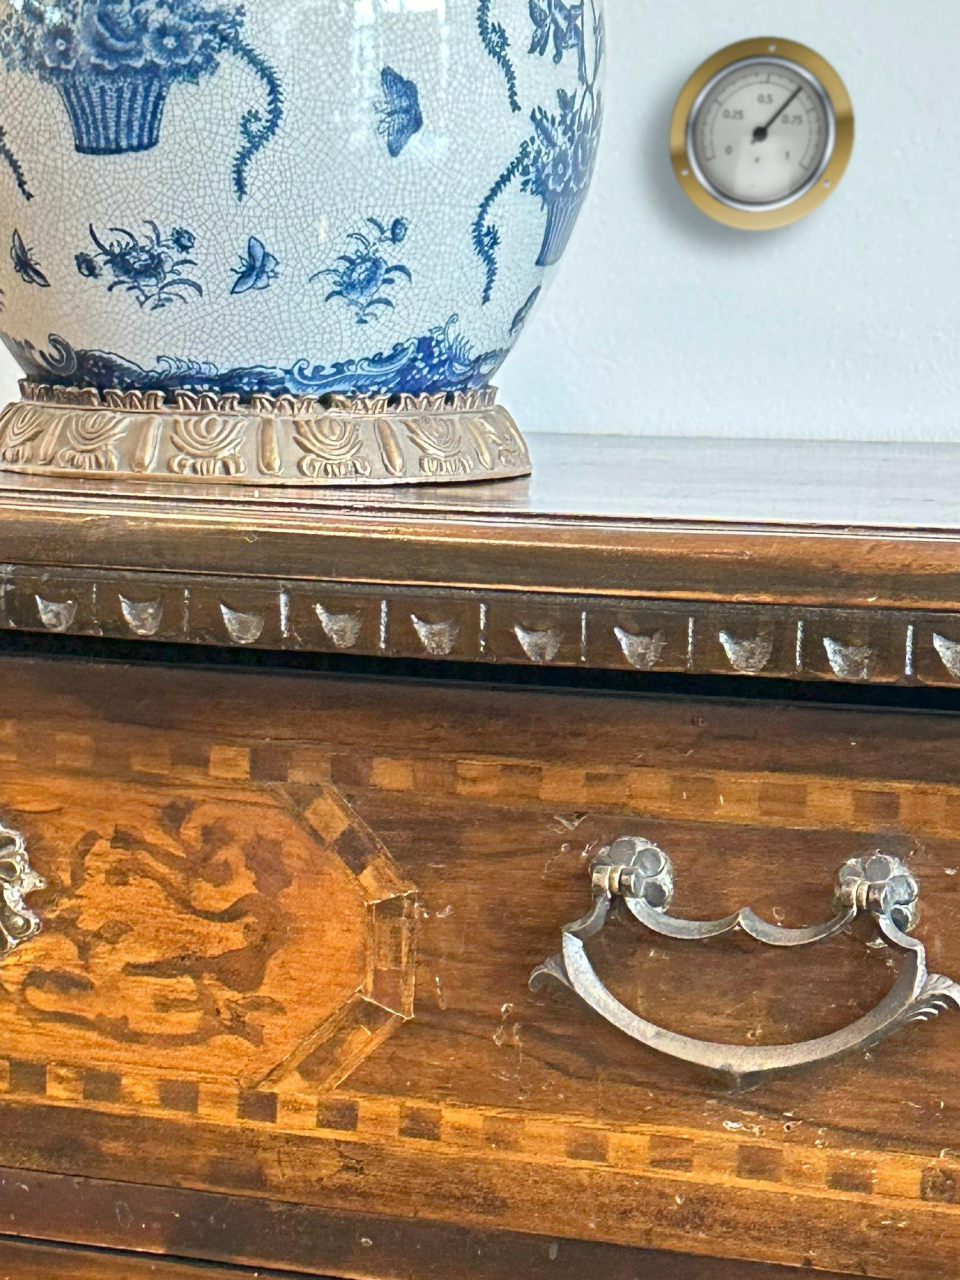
0.65 V
